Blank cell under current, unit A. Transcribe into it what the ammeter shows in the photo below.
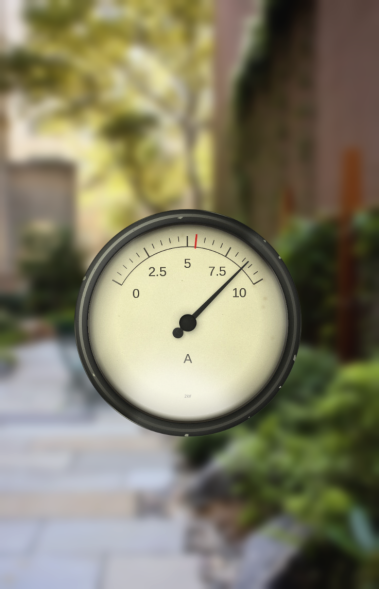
8.75 A
